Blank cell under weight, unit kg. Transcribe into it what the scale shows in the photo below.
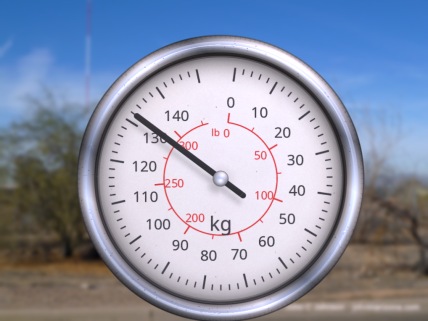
132 kg
